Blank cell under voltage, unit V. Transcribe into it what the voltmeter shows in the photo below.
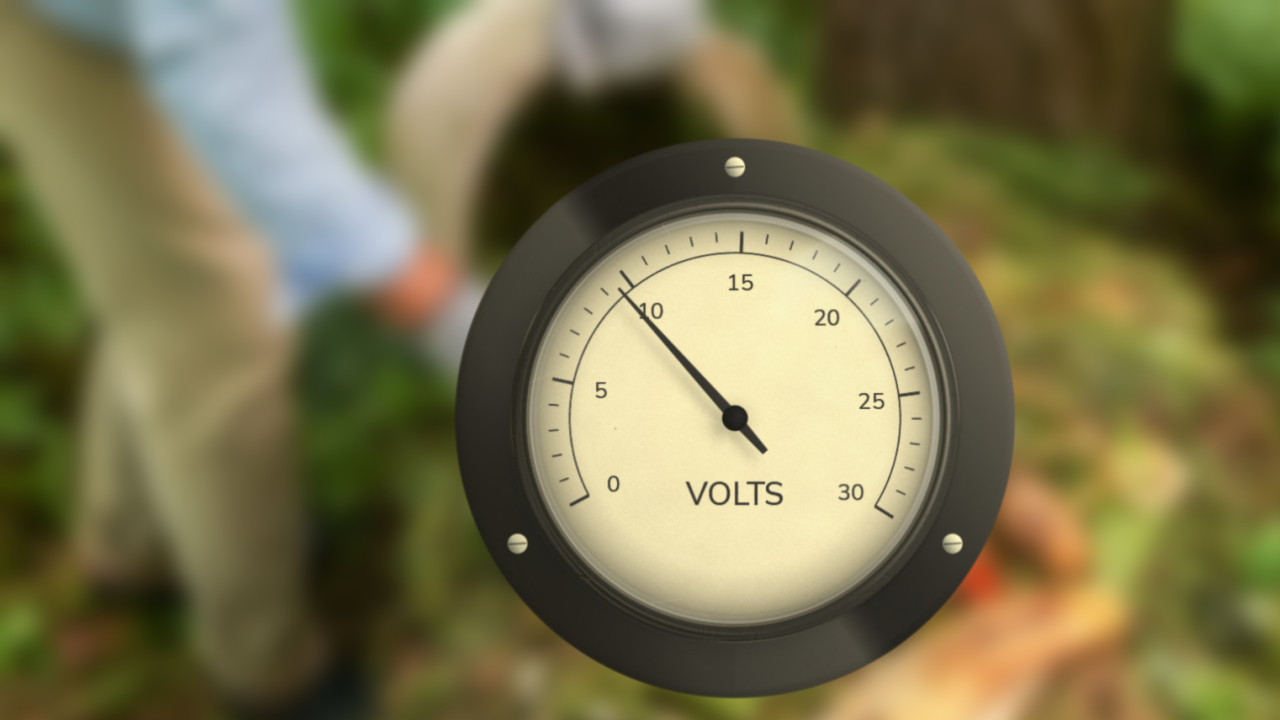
9.5 V
